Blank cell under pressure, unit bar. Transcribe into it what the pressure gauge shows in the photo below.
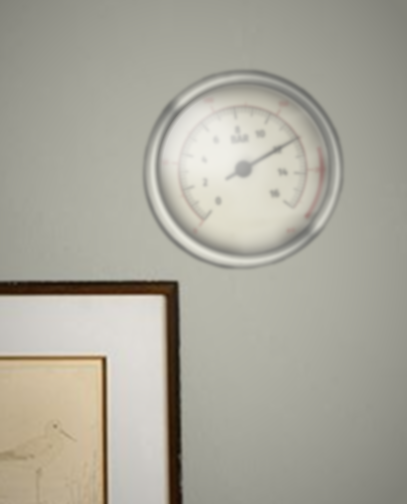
12 bar
